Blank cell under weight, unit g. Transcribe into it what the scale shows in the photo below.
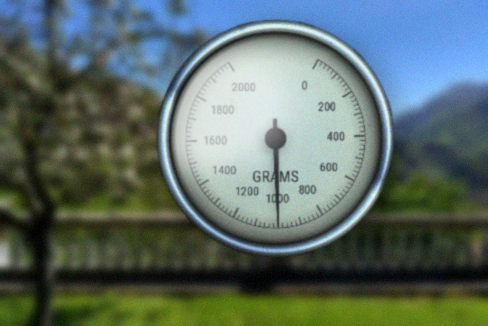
1000 g
